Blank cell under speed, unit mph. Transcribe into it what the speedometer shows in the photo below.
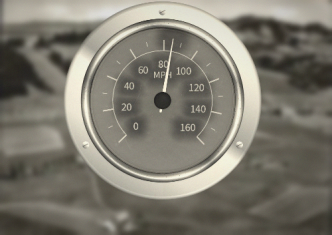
85 mph
